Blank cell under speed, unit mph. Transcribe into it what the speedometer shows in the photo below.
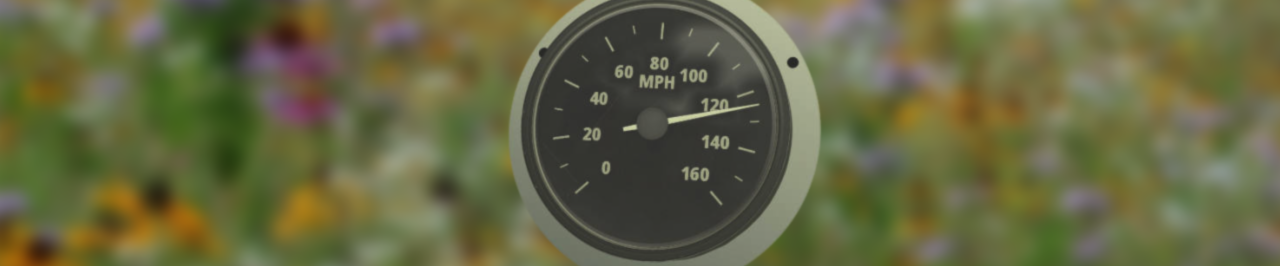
125 mph
